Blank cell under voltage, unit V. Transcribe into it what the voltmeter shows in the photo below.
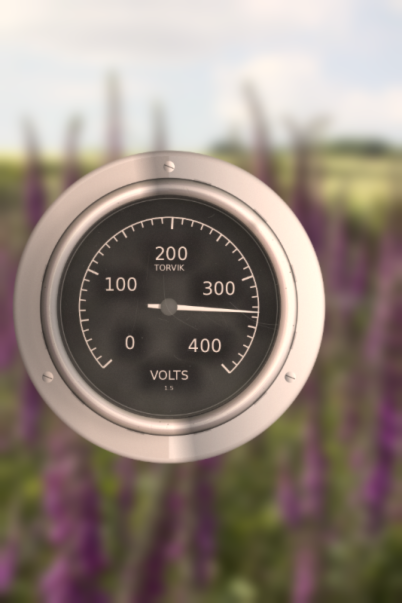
335 V
